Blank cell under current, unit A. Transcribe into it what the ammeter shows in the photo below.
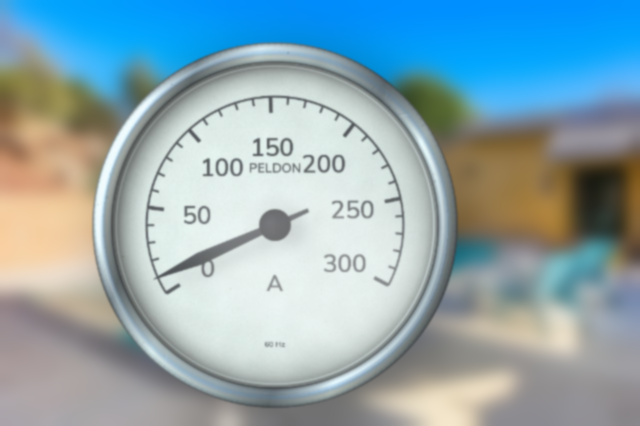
10 A
